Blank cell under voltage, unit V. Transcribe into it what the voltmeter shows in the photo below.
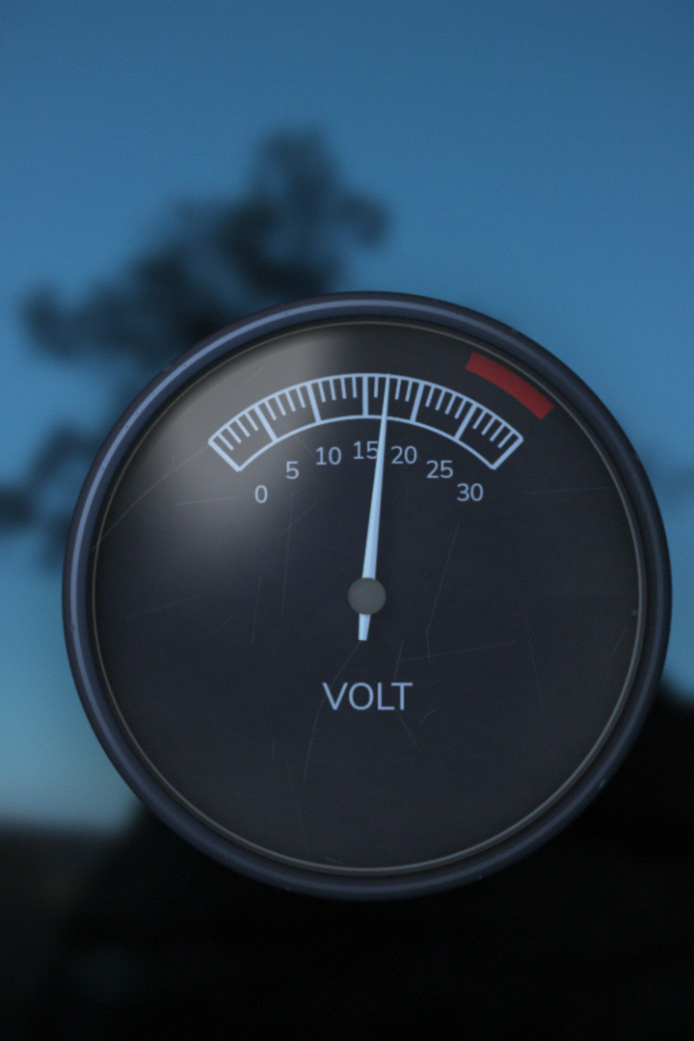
17 V
